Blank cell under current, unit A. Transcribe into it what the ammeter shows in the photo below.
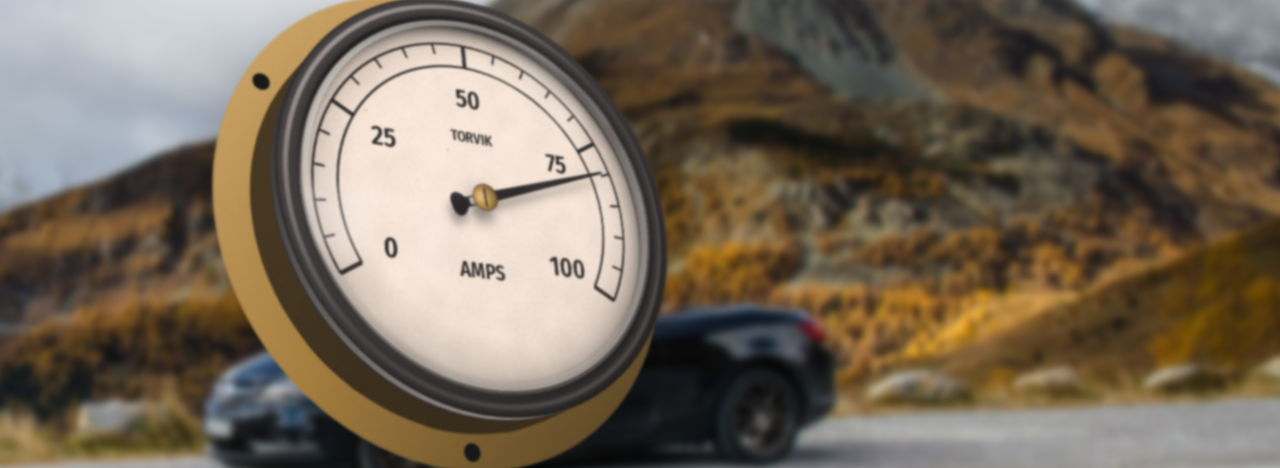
80 A
